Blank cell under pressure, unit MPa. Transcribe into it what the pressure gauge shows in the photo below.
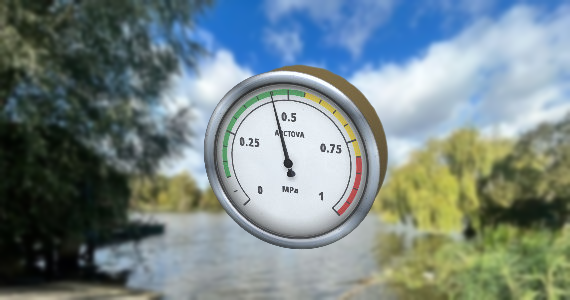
0.45 MPa
